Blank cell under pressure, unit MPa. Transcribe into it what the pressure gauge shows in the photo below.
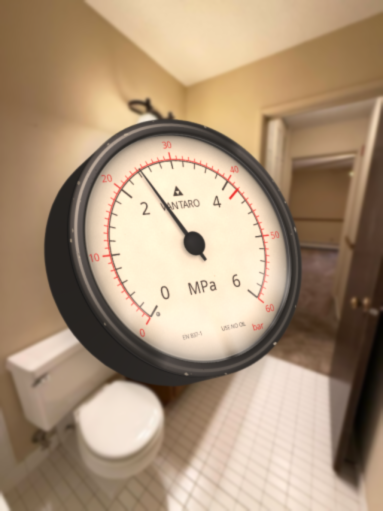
2.4 MPa
